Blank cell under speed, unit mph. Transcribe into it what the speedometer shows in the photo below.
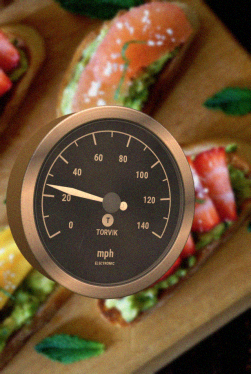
25 mph
